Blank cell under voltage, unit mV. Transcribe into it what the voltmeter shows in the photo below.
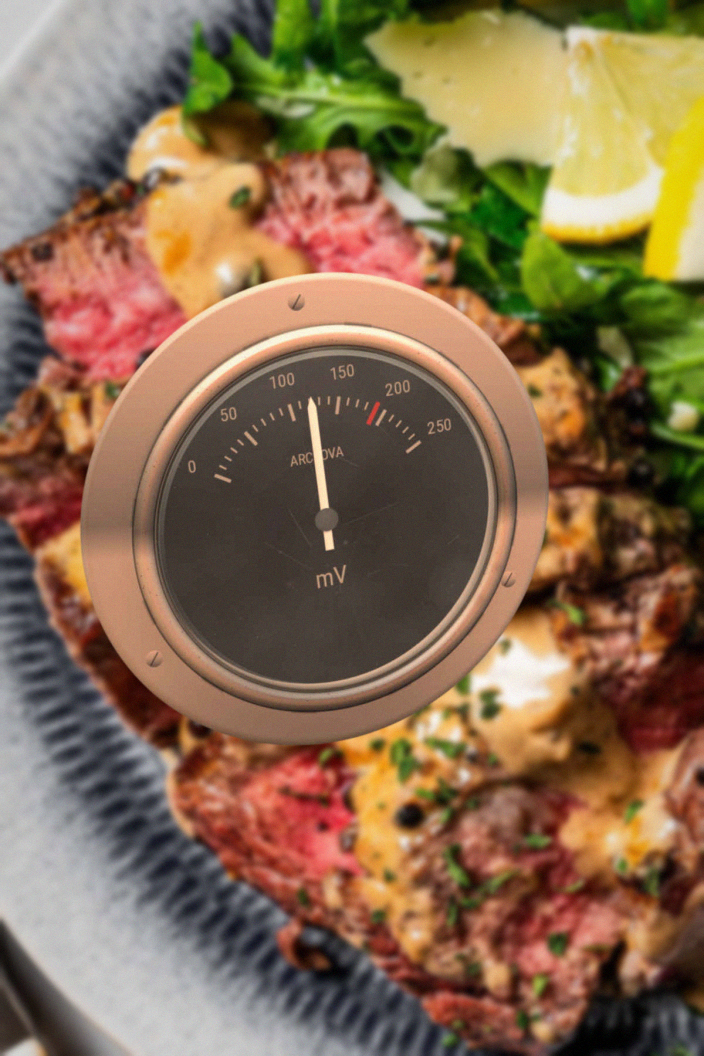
120 mV
